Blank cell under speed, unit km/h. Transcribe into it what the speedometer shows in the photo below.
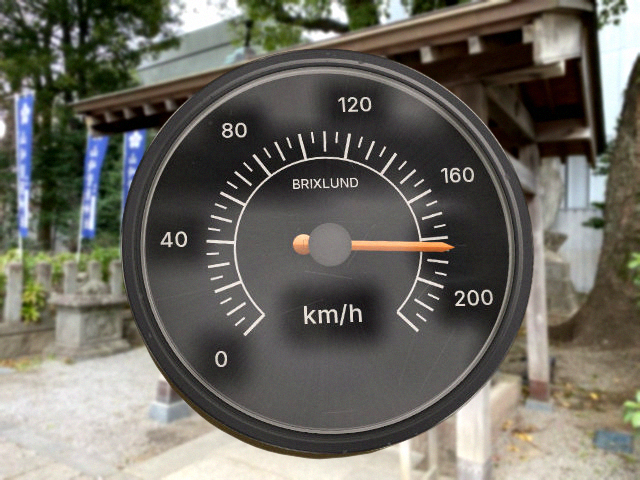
185 km/h
